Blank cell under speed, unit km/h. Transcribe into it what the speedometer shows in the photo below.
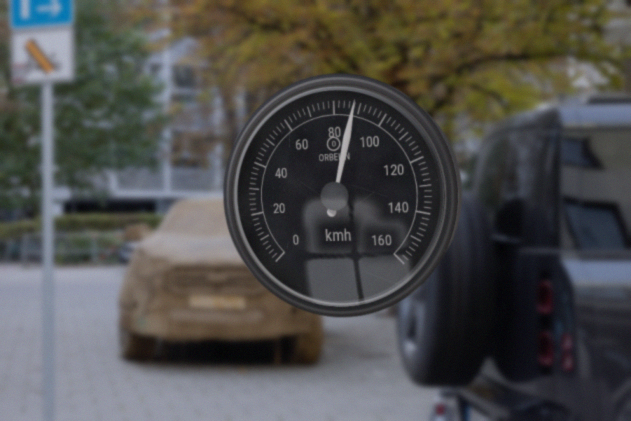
88 km/h
